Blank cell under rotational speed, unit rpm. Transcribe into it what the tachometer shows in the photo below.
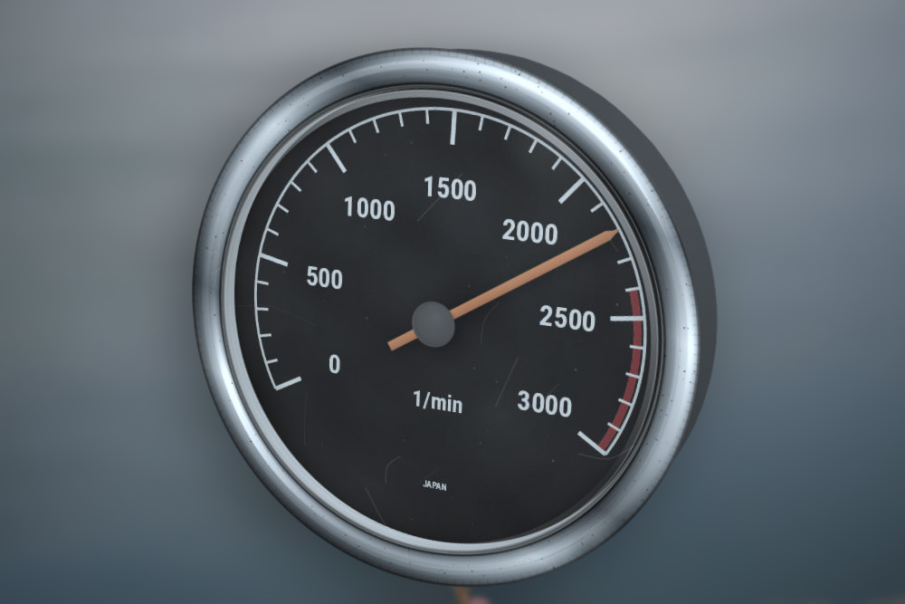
2200 rpm
